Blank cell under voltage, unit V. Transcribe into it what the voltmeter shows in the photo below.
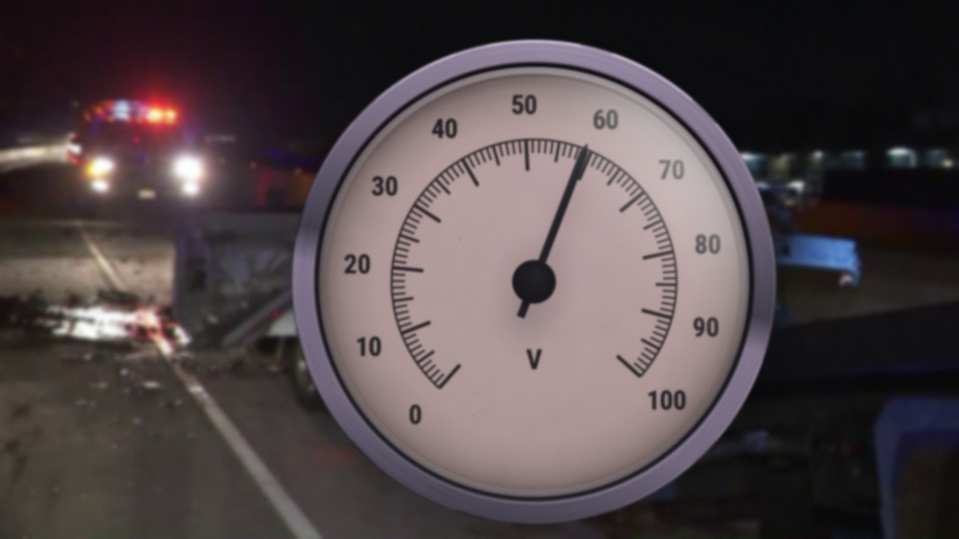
59 V
